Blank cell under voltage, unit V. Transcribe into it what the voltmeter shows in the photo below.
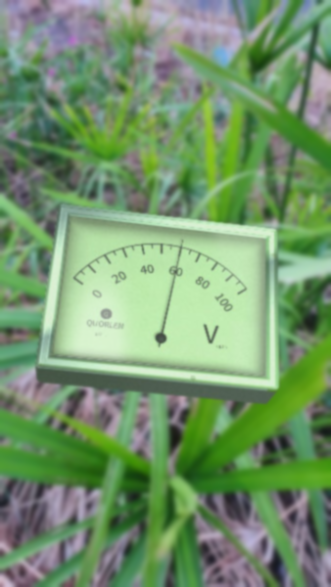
60 V
